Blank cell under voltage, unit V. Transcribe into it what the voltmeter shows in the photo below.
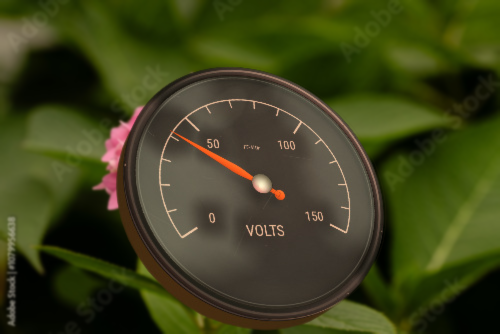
40 V
